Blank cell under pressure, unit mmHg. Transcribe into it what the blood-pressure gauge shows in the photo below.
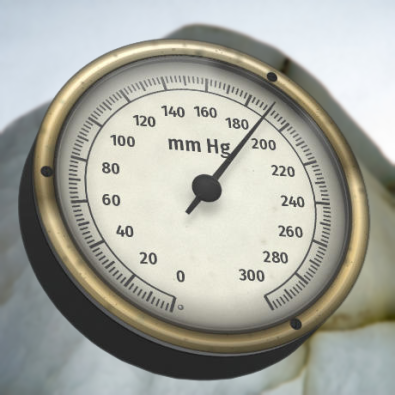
190 mmHg
